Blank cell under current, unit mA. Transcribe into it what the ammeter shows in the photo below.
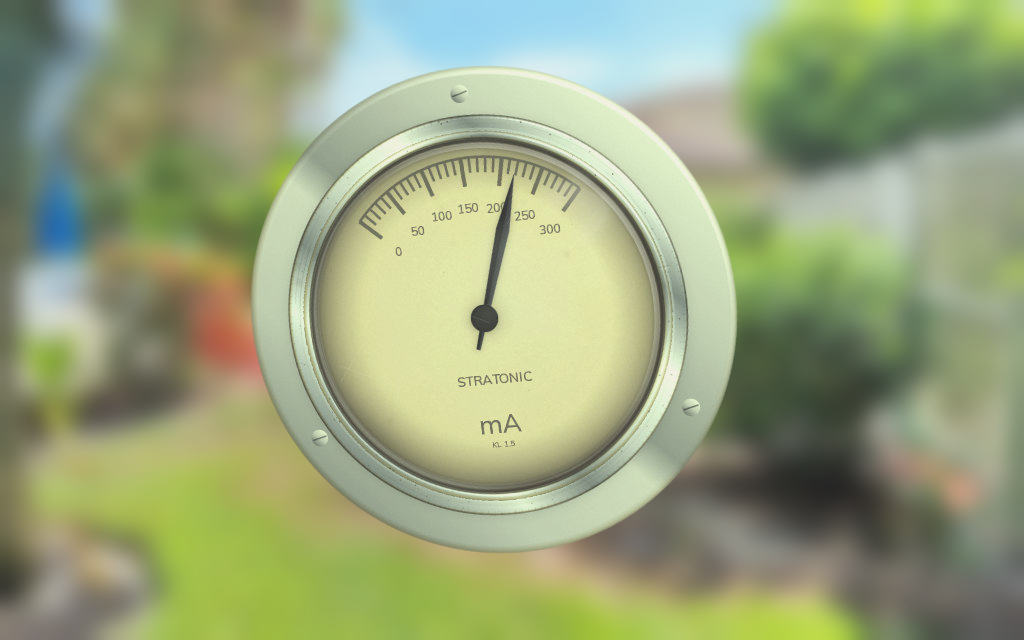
220 mA
